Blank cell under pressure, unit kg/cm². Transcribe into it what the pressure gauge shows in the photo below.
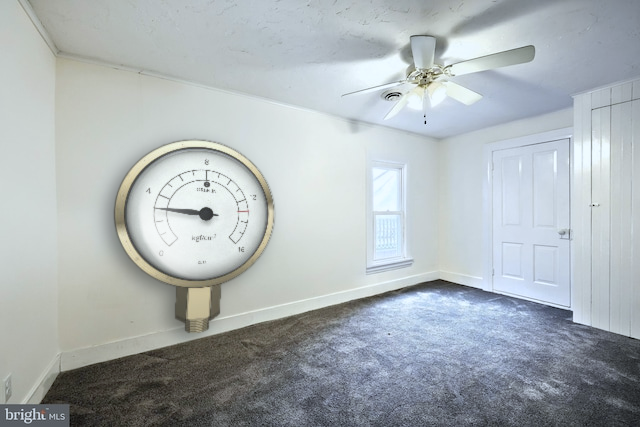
3 kg/cm²
